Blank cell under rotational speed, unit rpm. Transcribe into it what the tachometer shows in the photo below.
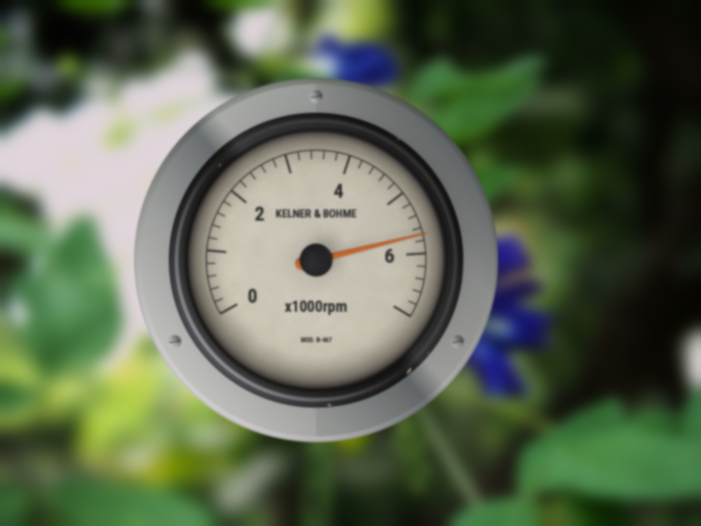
5700 rpm
